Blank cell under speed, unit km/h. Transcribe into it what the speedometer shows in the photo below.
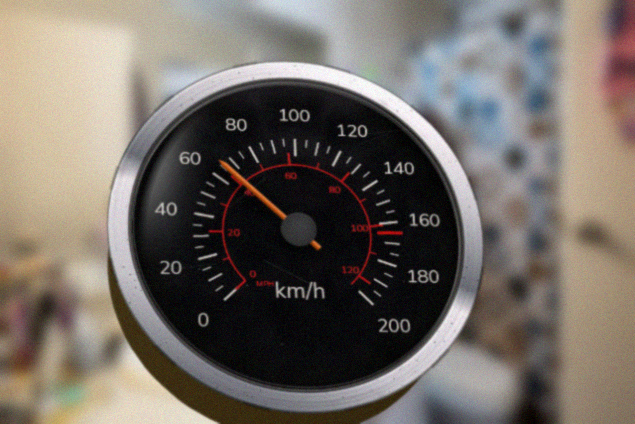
65 km/h
